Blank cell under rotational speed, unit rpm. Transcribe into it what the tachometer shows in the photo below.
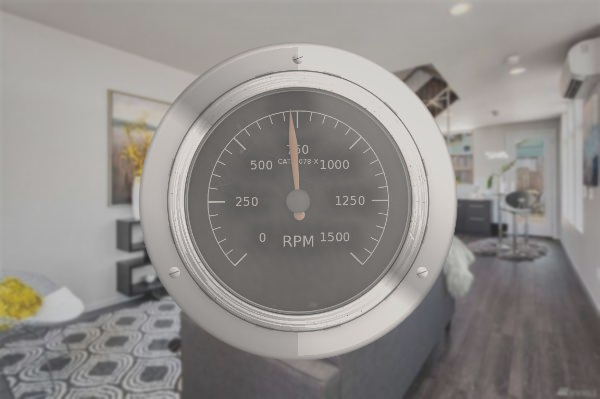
725 rpm
